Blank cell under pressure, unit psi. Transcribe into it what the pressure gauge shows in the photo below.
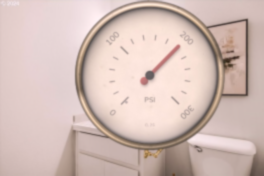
200 psi
